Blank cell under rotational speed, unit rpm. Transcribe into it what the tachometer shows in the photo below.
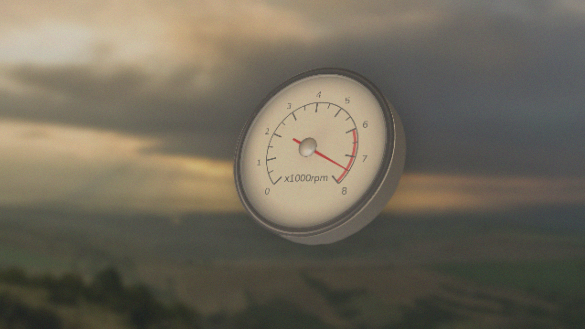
7500 rpm
